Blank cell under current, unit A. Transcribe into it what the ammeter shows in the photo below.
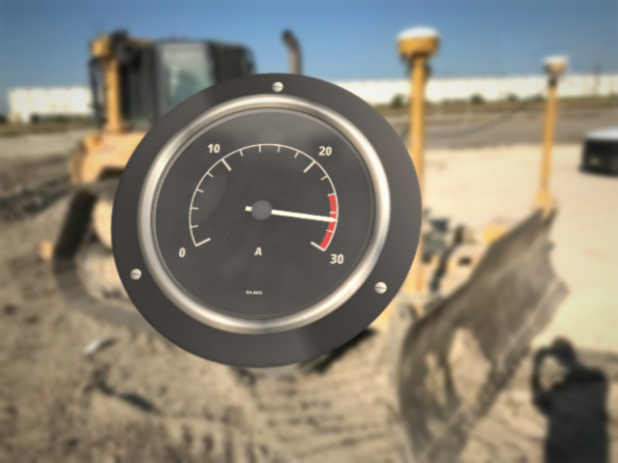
27 A
